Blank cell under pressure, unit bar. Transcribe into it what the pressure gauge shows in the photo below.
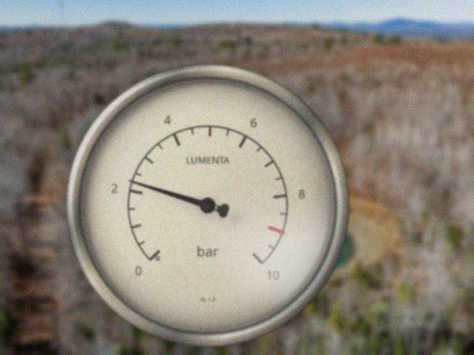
2.25 bar
